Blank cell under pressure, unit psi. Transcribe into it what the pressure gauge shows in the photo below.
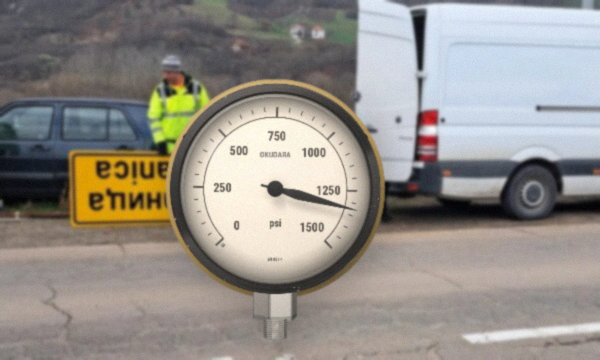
1325 psi
